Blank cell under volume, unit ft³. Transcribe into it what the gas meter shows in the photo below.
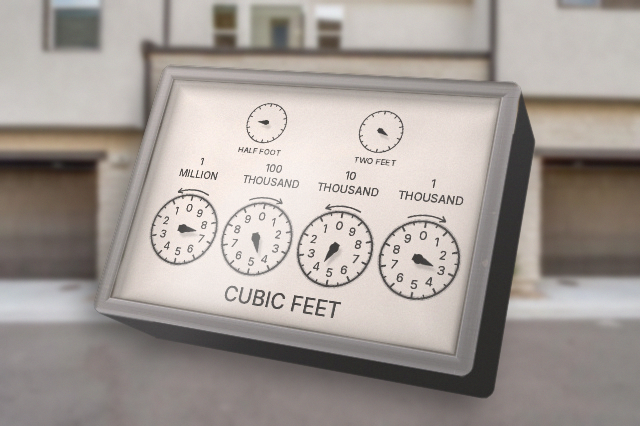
744300 ft³
